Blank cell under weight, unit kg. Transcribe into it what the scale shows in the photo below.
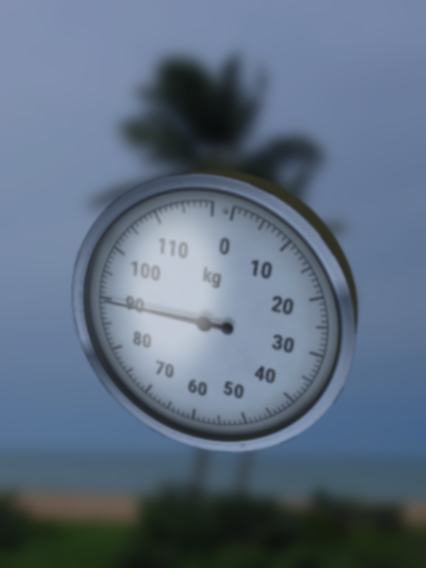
90 kg
